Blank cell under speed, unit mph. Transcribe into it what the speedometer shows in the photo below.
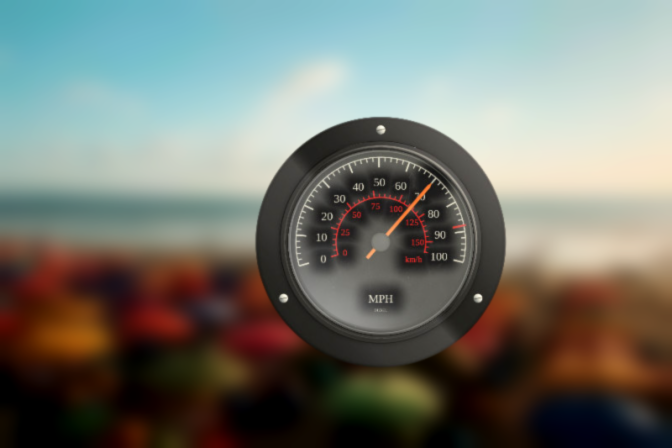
70 mph
